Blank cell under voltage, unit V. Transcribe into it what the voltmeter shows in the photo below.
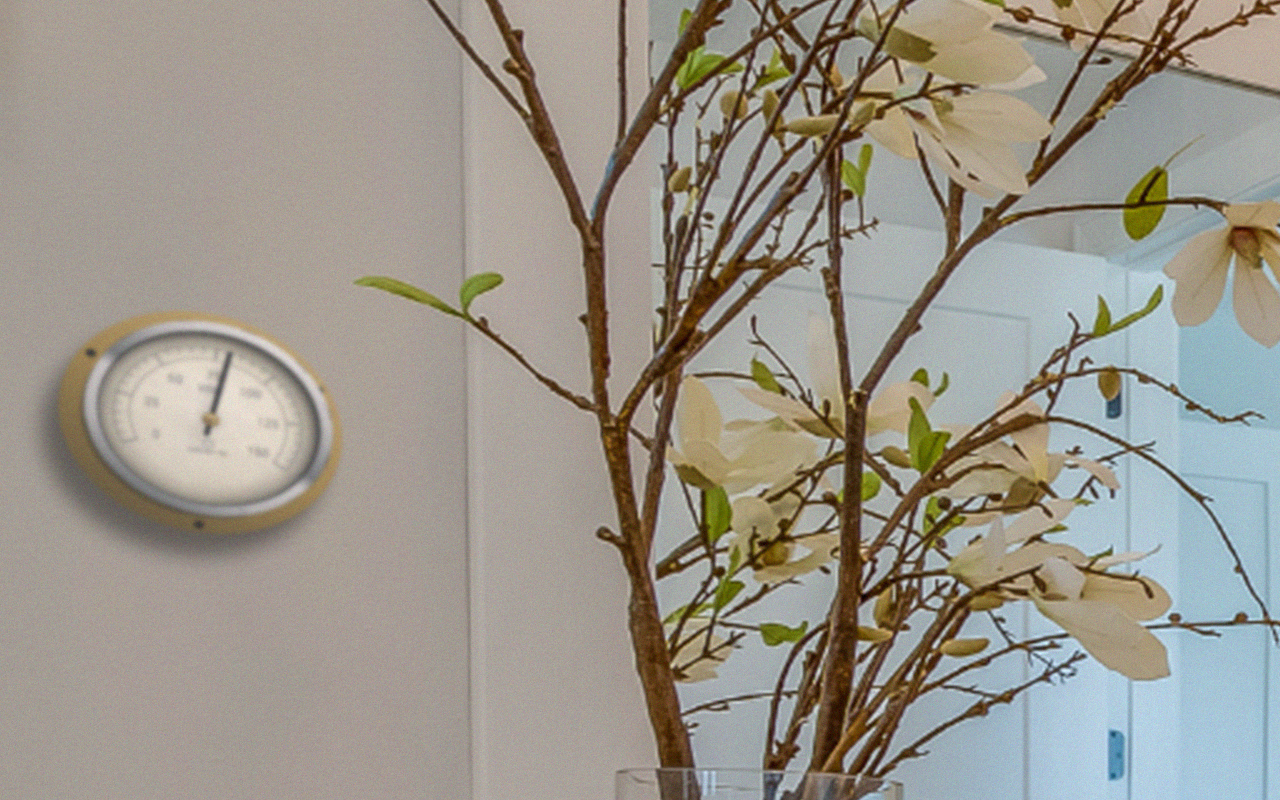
80 V
